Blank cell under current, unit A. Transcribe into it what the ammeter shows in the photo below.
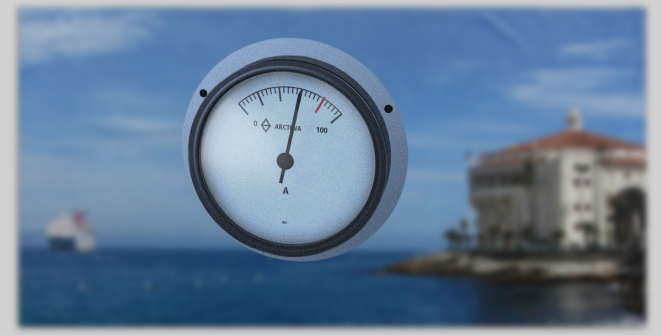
60 A
